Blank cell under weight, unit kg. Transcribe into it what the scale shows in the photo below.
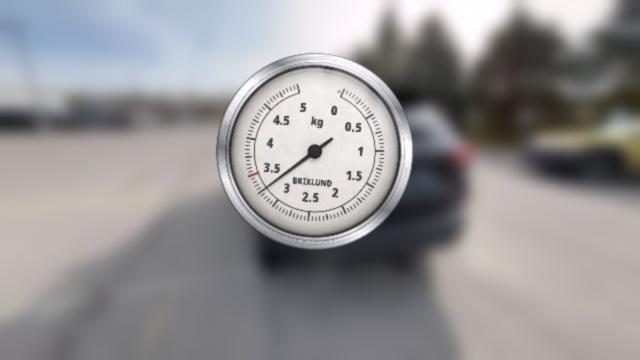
3.25 kg
